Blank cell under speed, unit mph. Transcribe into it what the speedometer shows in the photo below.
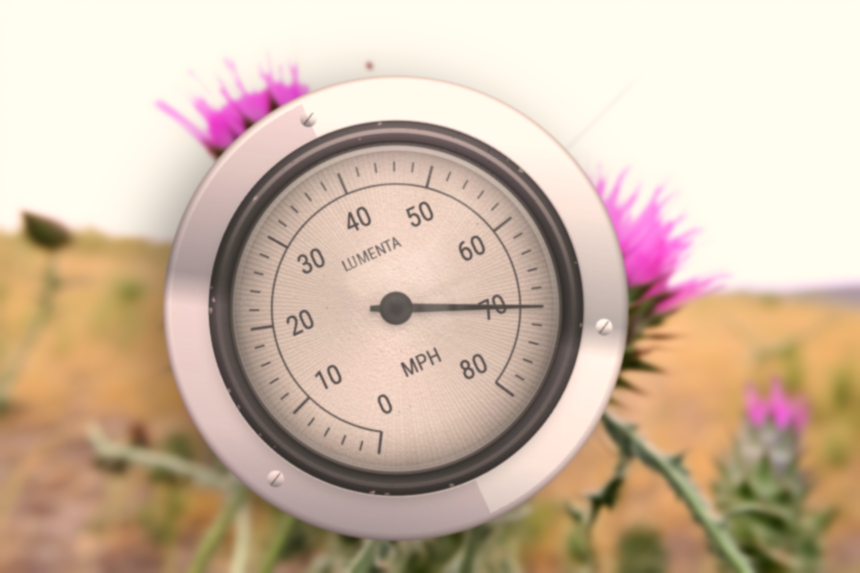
70 mph
